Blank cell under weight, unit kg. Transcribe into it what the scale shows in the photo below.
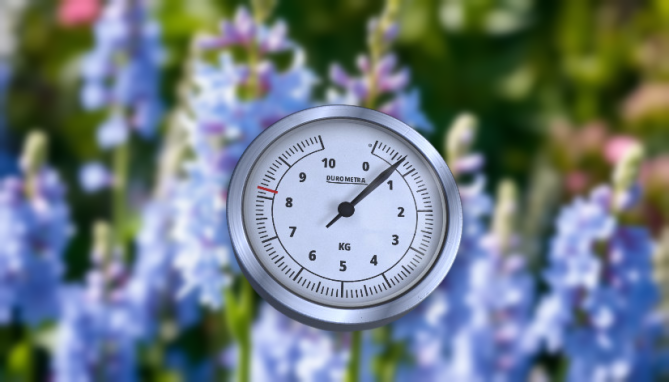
0.7 kg
